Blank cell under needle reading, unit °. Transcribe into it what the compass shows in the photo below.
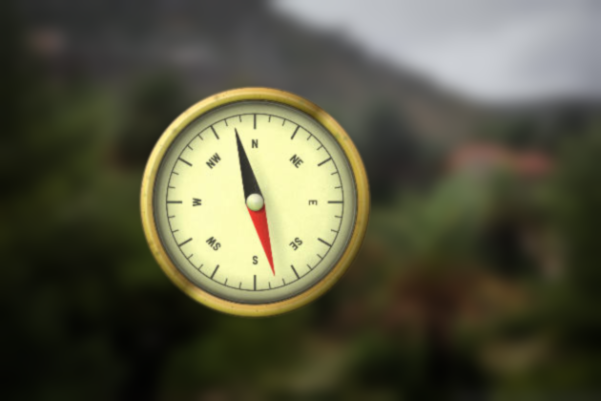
165 °
